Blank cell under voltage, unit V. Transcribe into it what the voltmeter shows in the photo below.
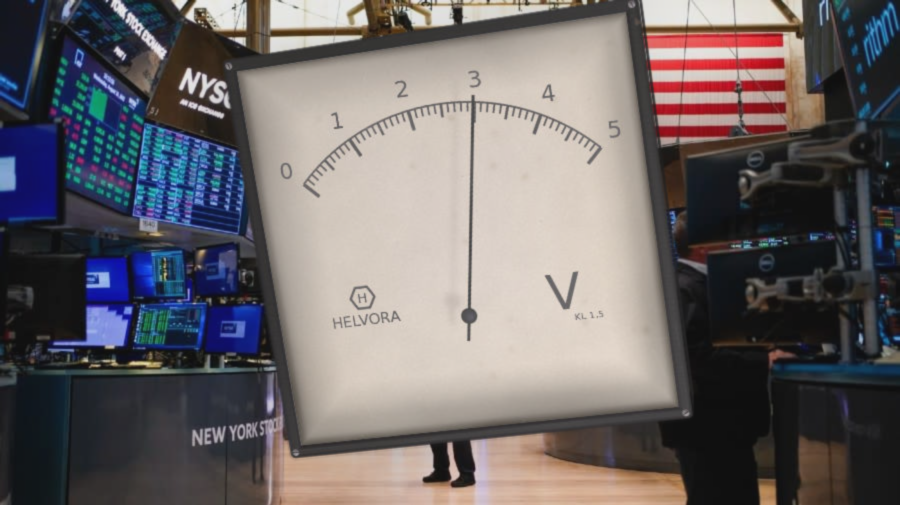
3 V
